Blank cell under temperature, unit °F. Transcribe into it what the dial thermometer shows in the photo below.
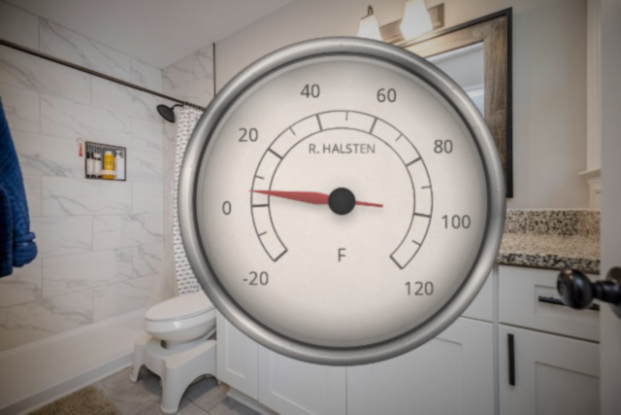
5 °F
